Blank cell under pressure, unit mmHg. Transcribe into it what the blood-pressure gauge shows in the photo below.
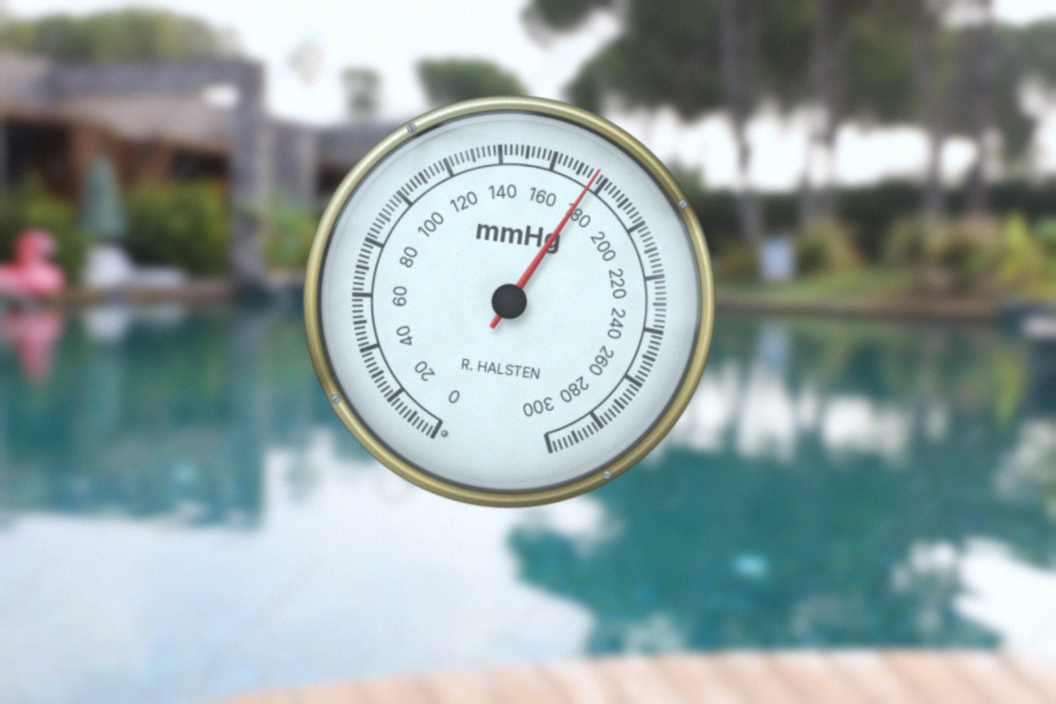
176 mmHg
